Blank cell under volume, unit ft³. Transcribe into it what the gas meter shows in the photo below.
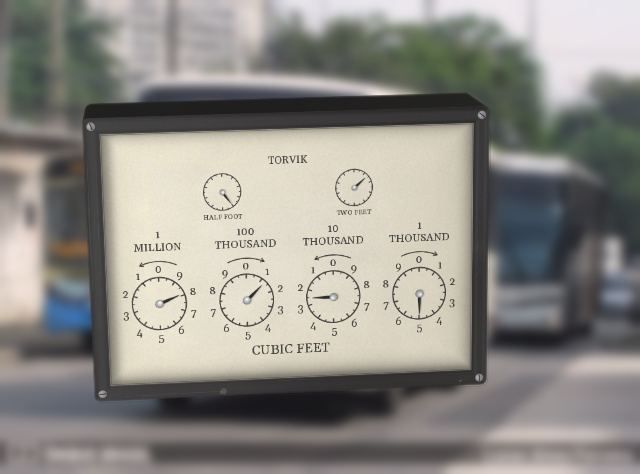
812500 ft³
